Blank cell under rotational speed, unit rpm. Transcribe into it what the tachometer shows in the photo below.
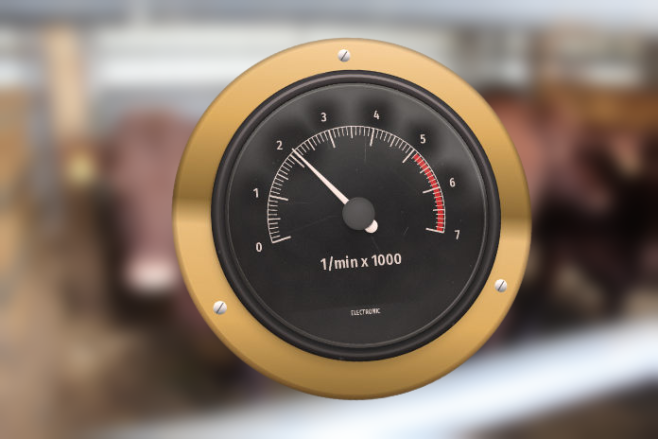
2100 rpm
